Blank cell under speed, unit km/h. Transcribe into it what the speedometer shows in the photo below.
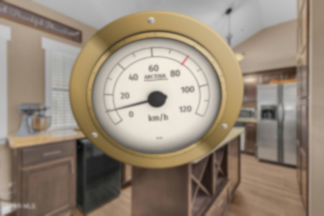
10 km/h
